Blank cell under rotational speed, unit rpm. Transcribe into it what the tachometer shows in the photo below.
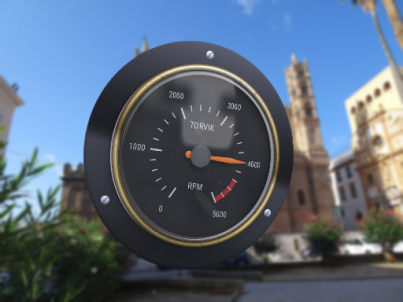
4000 rpm
